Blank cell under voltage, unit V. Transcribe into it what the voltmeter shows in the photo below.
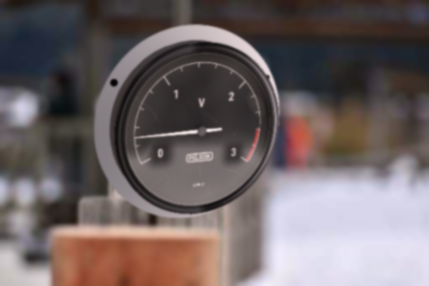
0.3 V
